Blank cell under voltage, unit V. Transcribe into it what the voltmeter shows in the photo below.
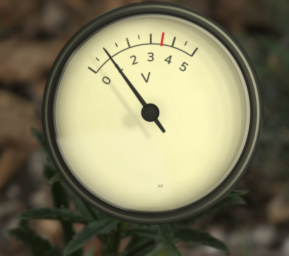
1 V
